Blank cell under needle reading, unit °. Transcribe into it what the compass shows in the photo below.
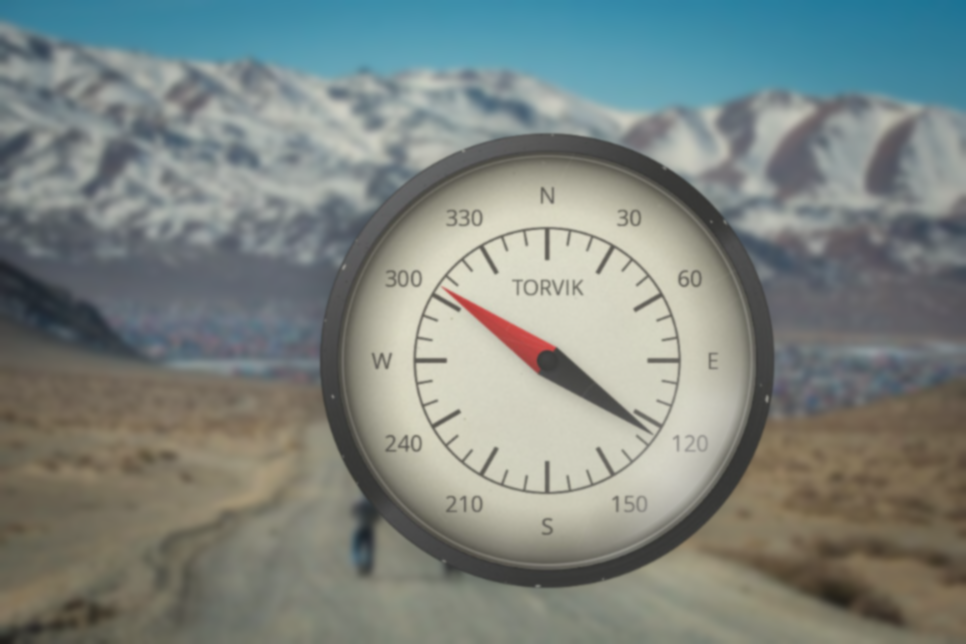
305 °
